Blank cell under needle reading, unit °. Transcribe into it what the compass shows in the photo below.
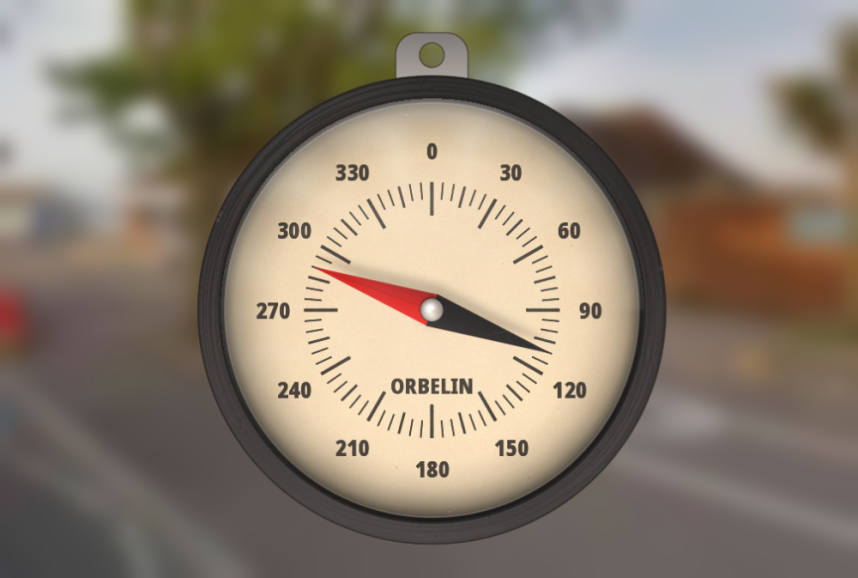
290 °
